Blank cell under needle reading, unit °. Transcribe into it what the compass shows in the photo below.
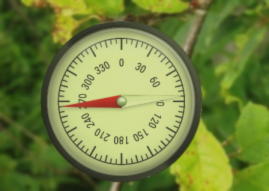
265 °
